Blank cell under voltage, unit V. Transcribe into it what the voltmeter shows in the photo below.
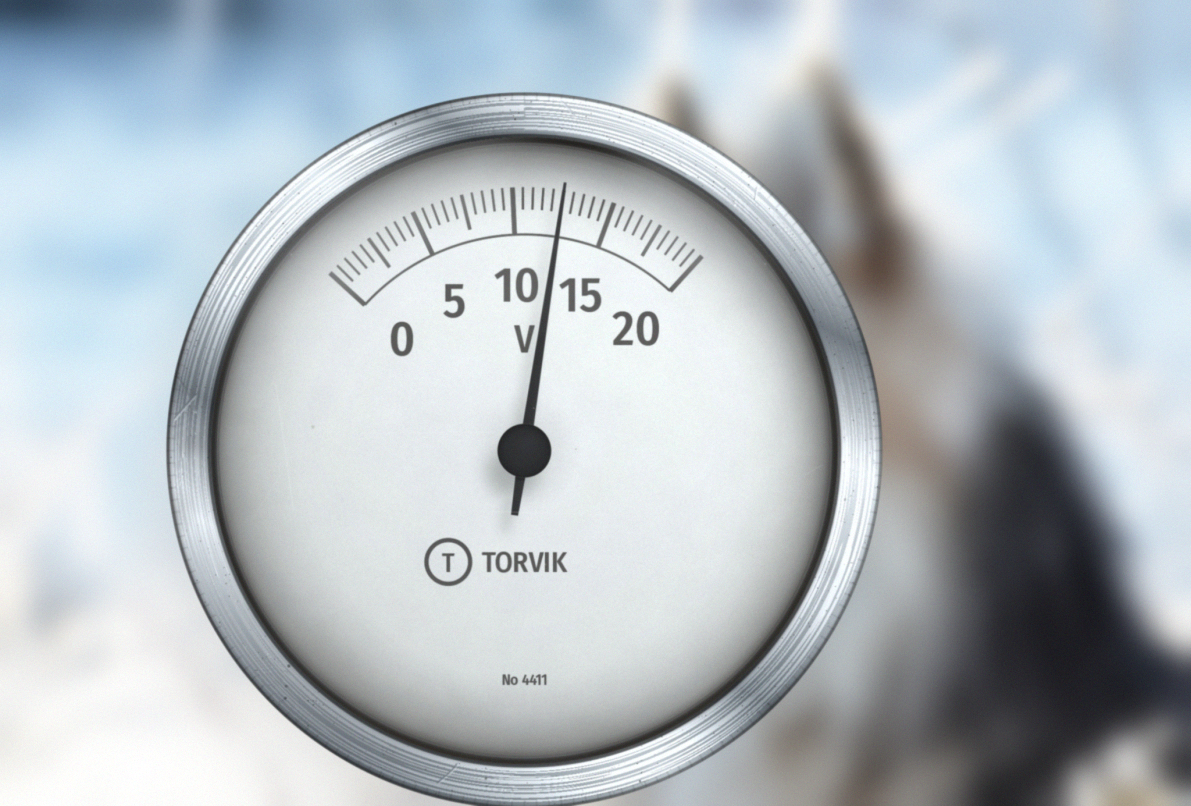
12.5 V
